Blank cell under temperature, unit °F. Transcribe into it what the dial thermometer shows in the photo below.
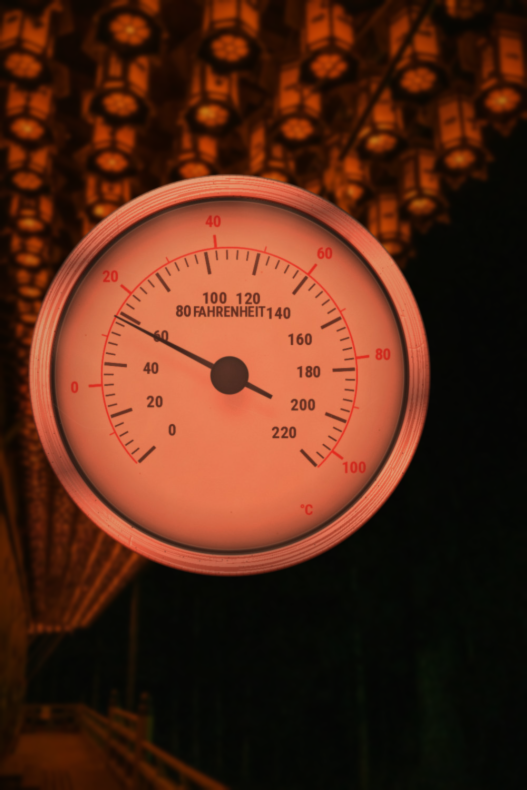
58 °F
